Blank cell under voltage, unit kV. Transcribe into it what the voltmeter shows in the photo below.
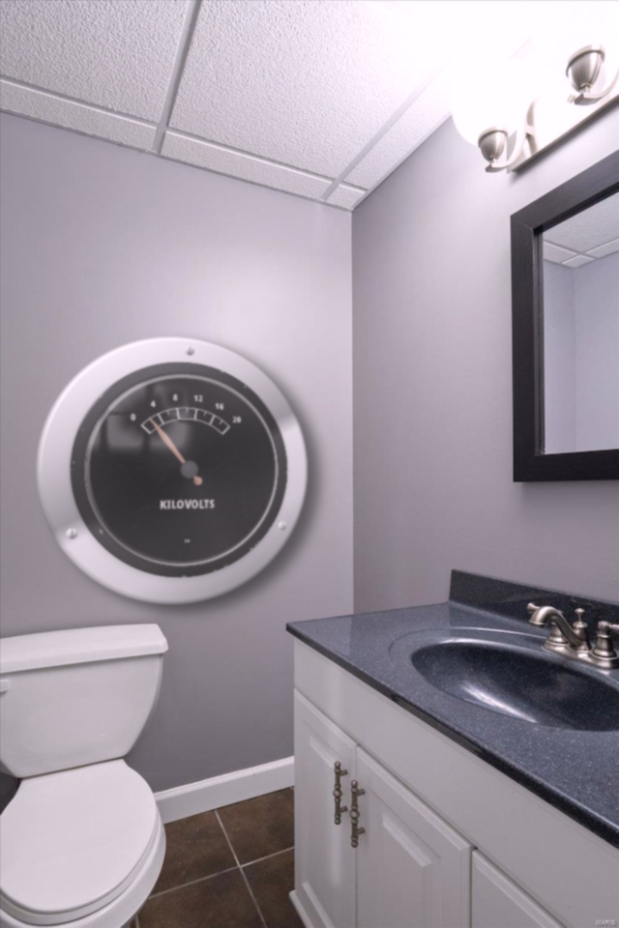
2 kV
